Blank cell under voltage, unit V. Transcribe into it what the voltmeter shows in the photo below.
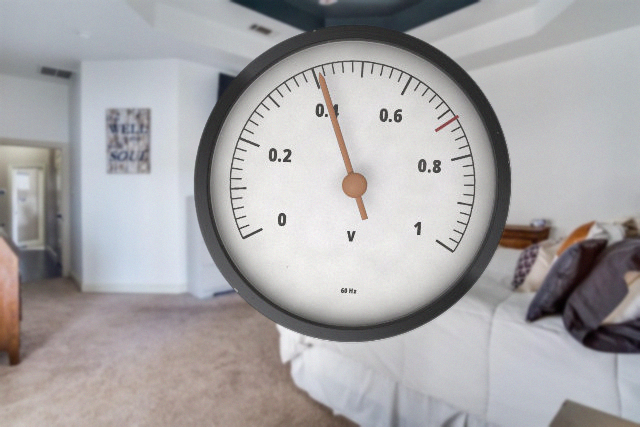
0.41 V
